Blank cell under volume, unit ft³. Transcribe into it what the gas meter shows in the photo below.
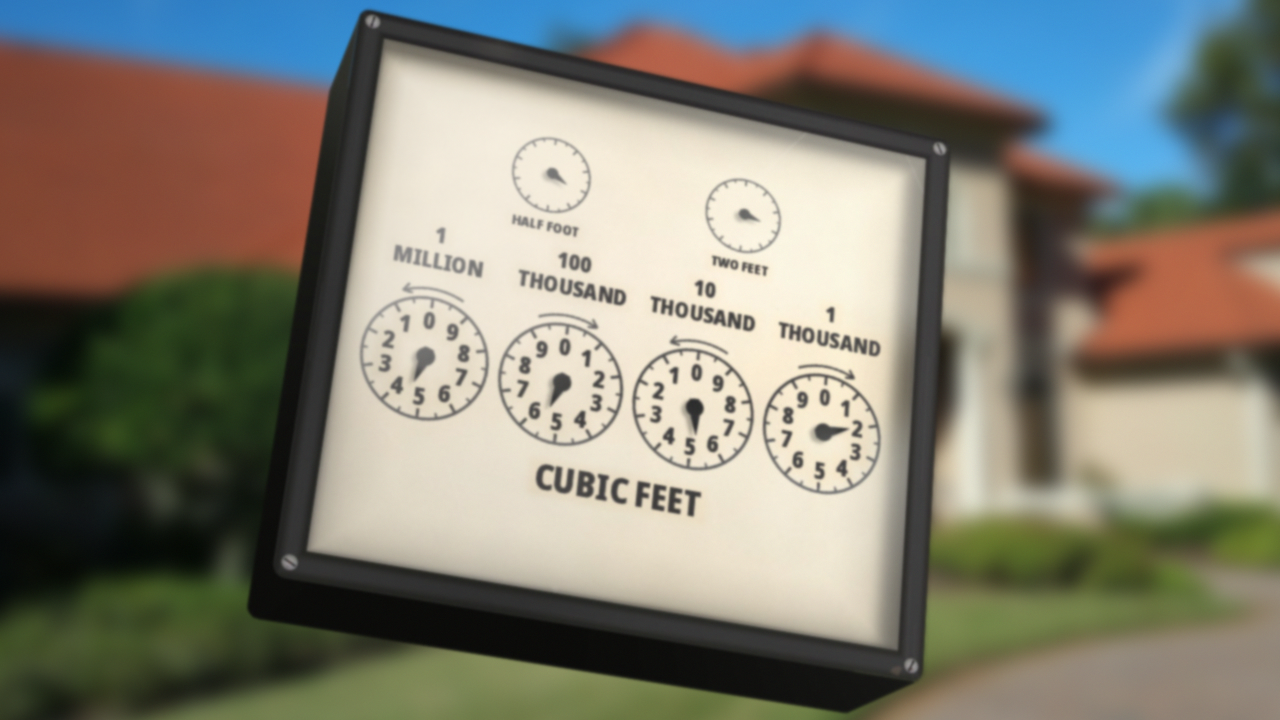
455200 ft³
